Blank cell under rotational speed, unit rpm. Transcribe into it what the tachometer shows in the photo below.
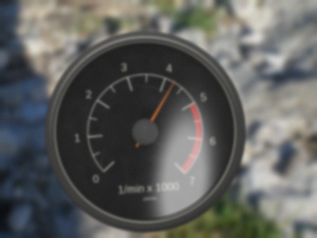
4250 rpm
